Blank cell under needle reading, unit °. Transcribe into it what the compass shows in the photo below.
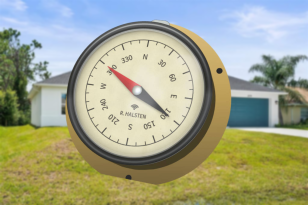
300 °
